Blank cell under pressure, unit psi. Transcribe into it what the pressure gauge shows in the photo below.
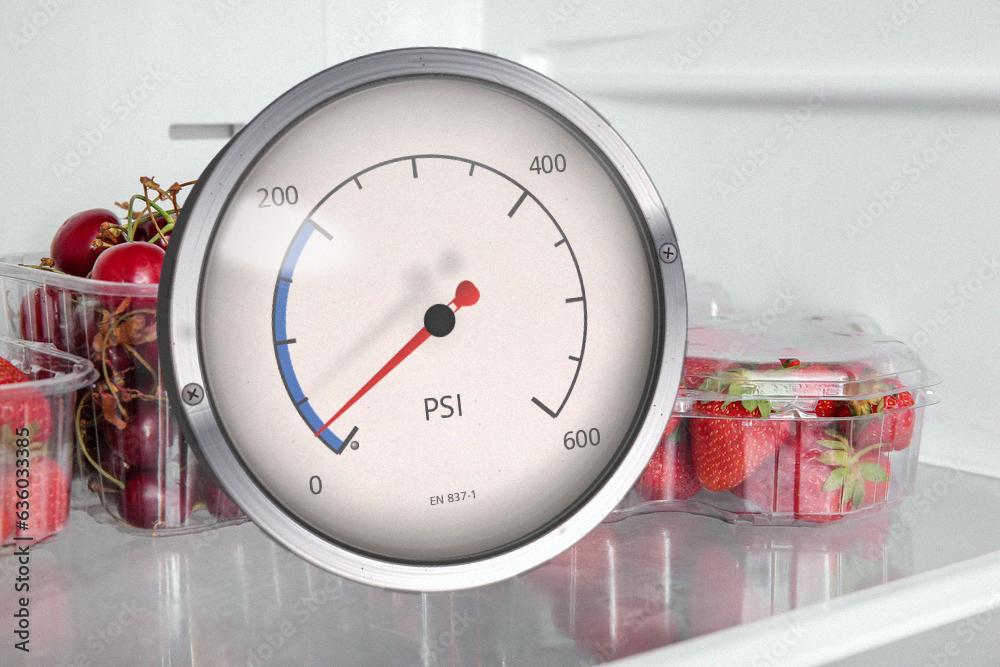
25 psi
